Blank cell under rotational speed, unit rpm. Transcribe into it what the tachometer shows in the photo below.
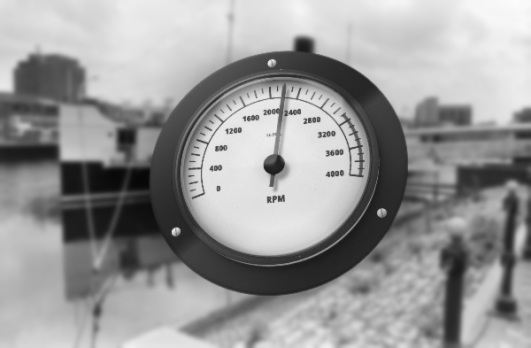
2200 rpm
